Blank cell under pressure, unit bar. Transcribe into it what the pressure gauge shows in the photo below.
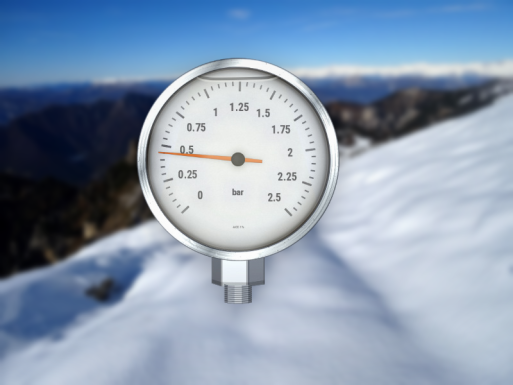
0.45 bar
